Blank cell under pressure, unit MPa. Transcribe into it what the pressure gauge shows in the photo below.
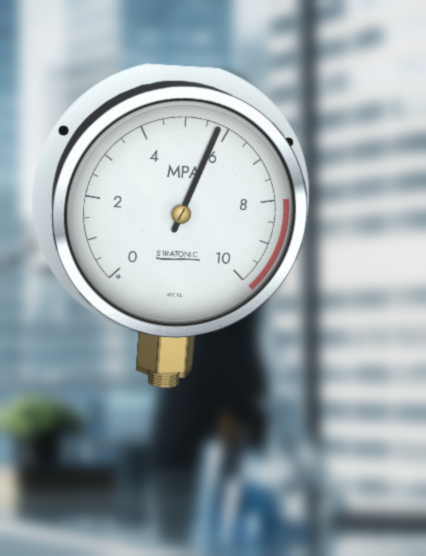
5.75 MPa
